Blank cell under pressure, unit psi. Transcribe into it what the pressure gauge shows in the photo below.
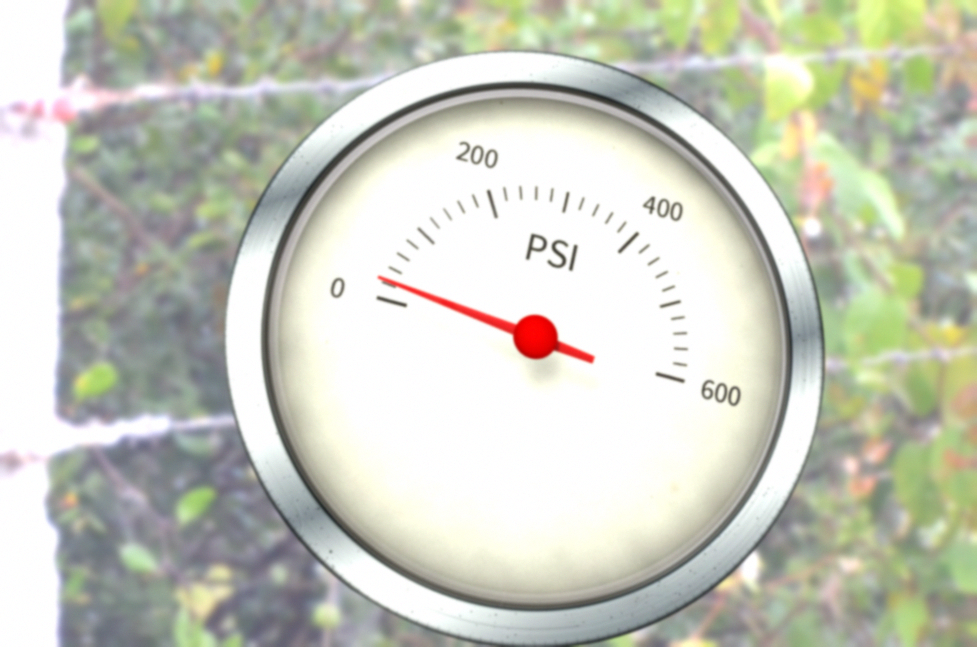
20 psi
